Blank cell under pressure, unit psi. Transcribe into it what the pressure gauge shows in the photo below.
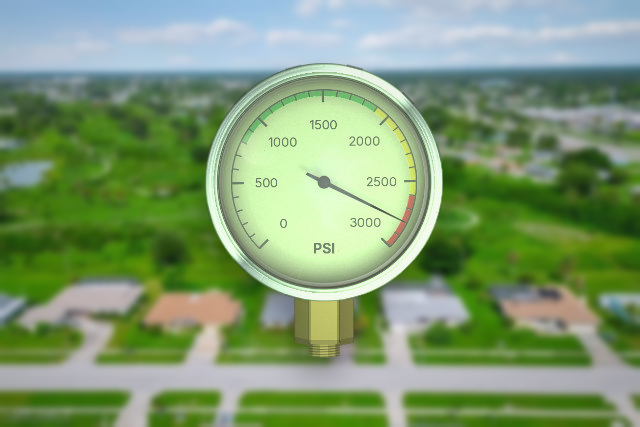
2800 psi
